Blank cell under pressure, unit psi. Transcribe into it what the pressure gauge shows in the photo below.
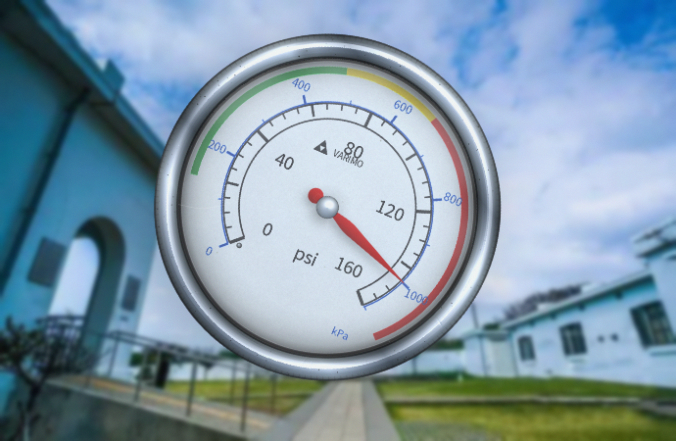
145 psi
